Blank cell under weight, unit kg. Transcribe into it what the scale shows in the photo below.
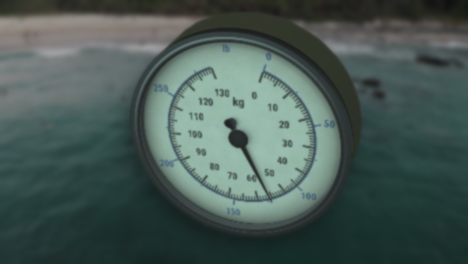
55 kg
